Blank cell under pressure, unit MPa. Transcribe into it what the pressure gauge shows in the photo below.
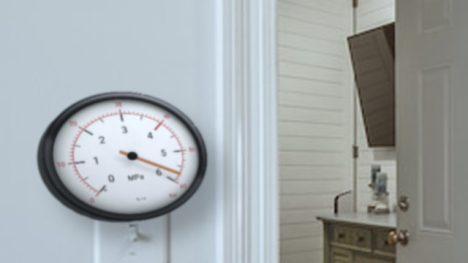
5.75 MPa
